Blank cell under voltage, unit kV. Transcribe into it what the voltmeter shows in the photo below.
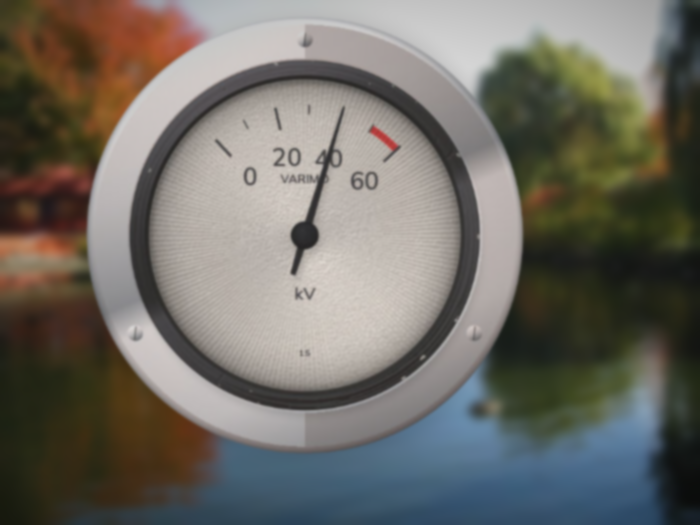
40 kV
